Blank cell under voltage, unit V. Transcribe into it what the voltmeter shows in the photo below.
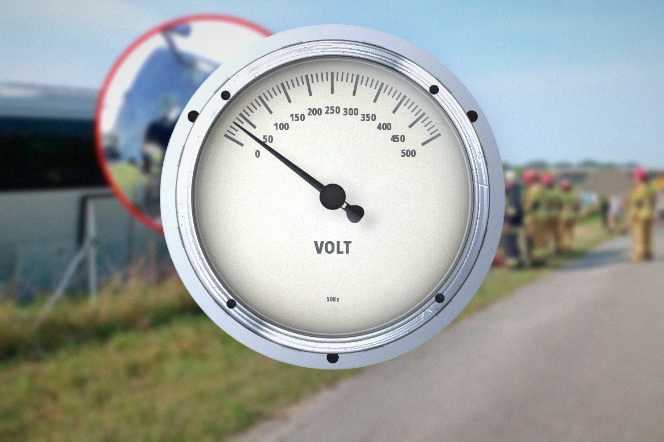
30 V
